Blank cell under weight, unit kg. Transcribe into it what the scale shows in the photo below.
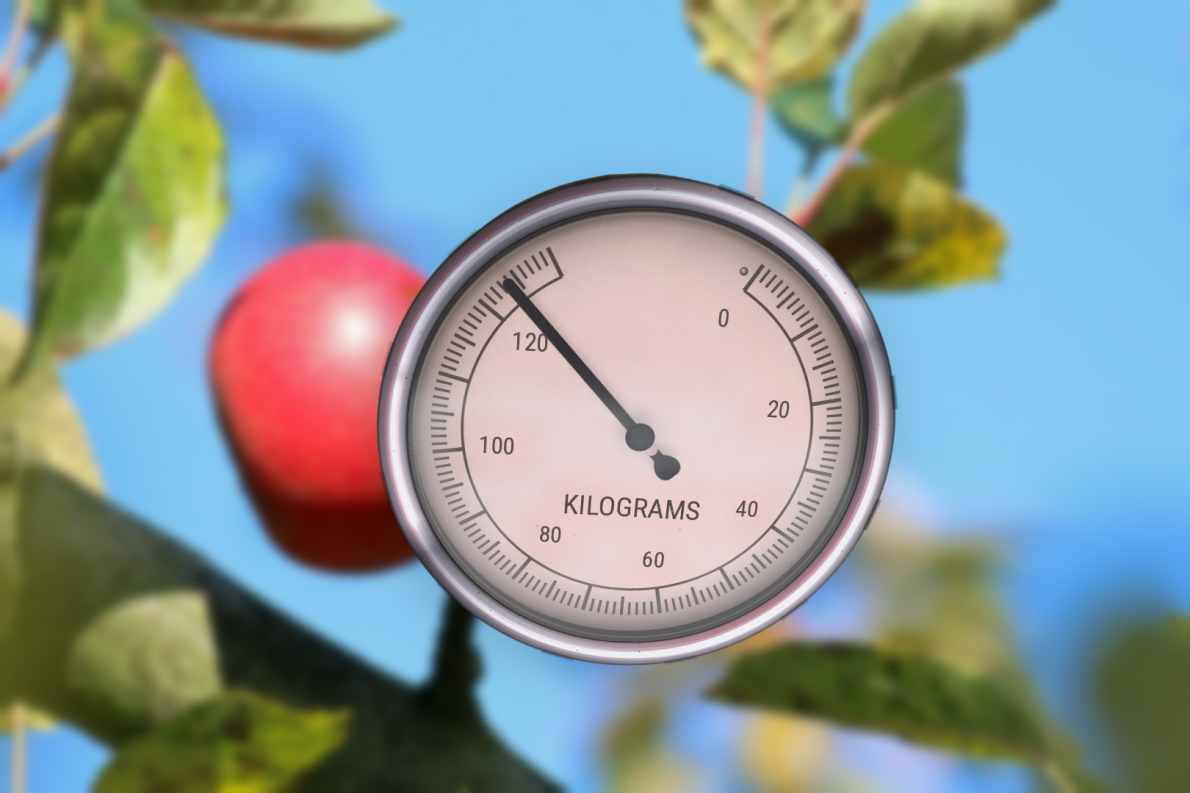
124 kg
